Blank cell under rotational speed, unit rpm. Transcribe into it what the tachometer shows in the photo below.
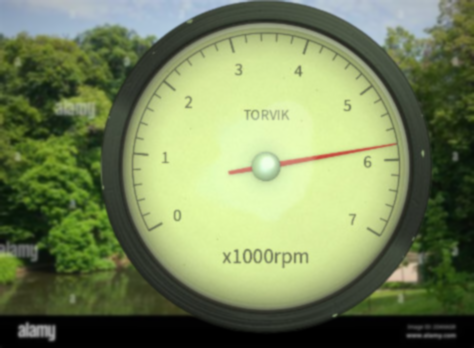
5800 rpm
